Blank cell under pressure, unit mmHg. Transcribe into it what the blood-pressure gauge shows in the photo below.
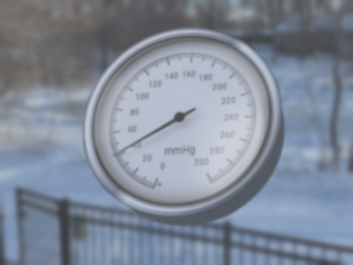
40 mmHg
